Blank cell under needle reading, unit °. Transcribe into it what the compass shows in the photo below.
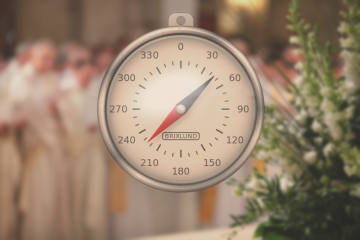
225 °
